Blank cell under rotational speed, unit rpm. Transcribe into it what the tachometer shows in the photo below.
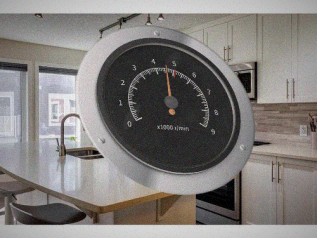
4500 rpm
